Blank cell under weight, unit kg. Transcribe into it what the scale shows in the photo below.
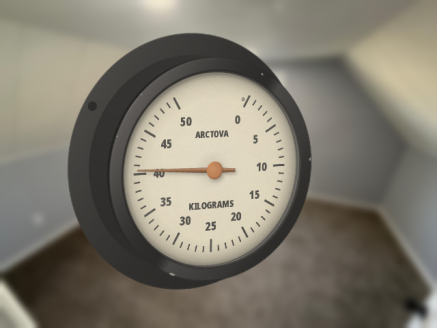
40.5 kg
